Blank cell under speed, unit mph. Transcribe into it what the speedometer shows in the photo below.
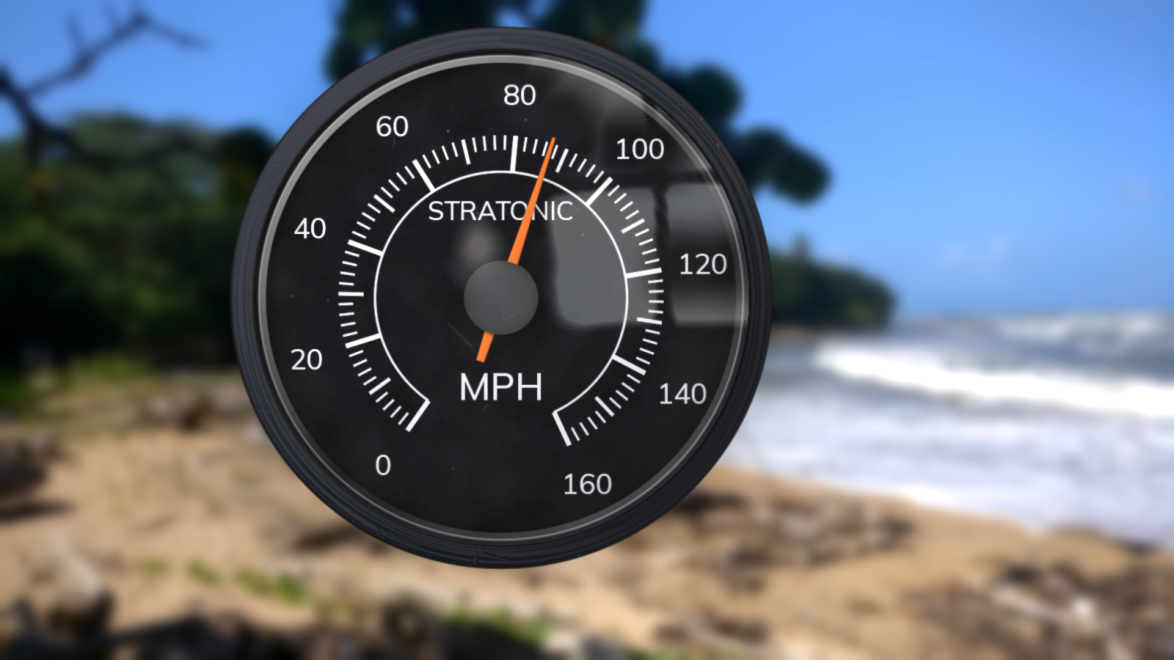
87 mph
